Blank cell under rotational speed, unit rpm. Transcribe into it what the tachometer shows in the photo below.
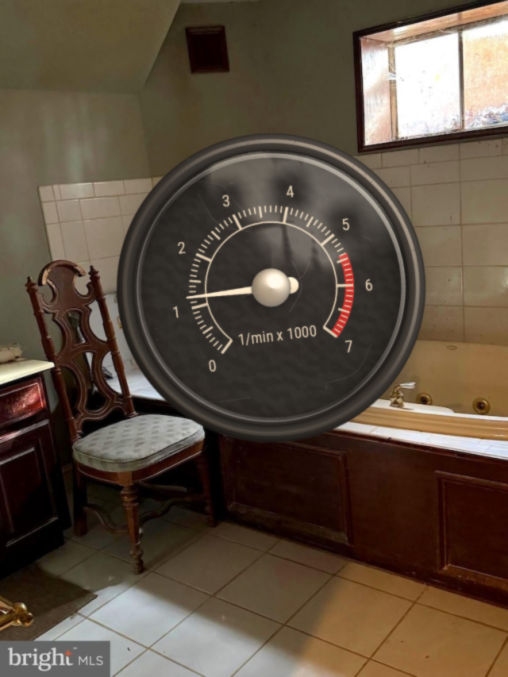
1200 rpm
